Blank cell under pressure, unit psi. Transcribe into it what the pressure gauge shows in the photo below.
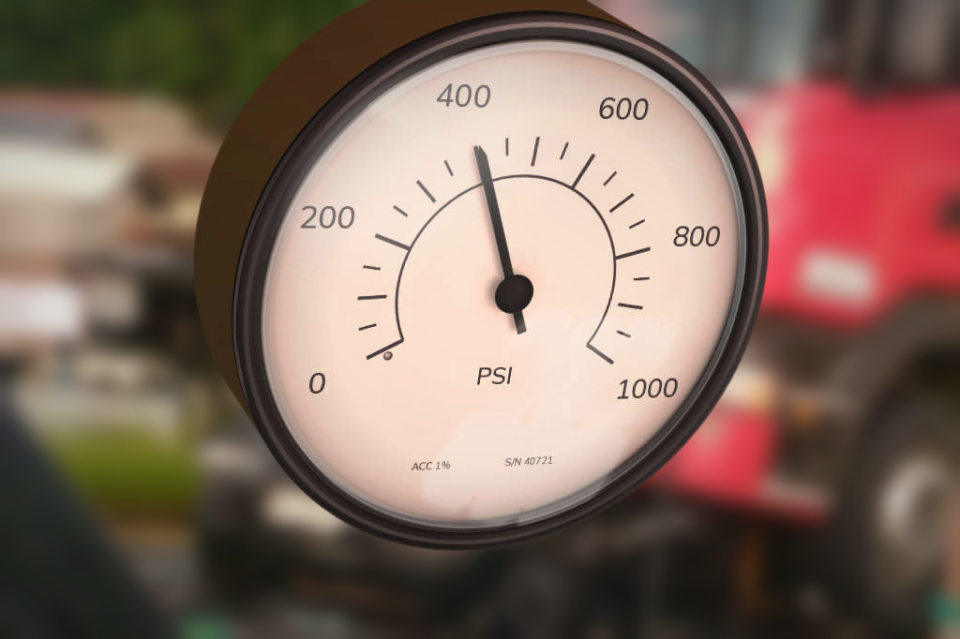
400 psi
